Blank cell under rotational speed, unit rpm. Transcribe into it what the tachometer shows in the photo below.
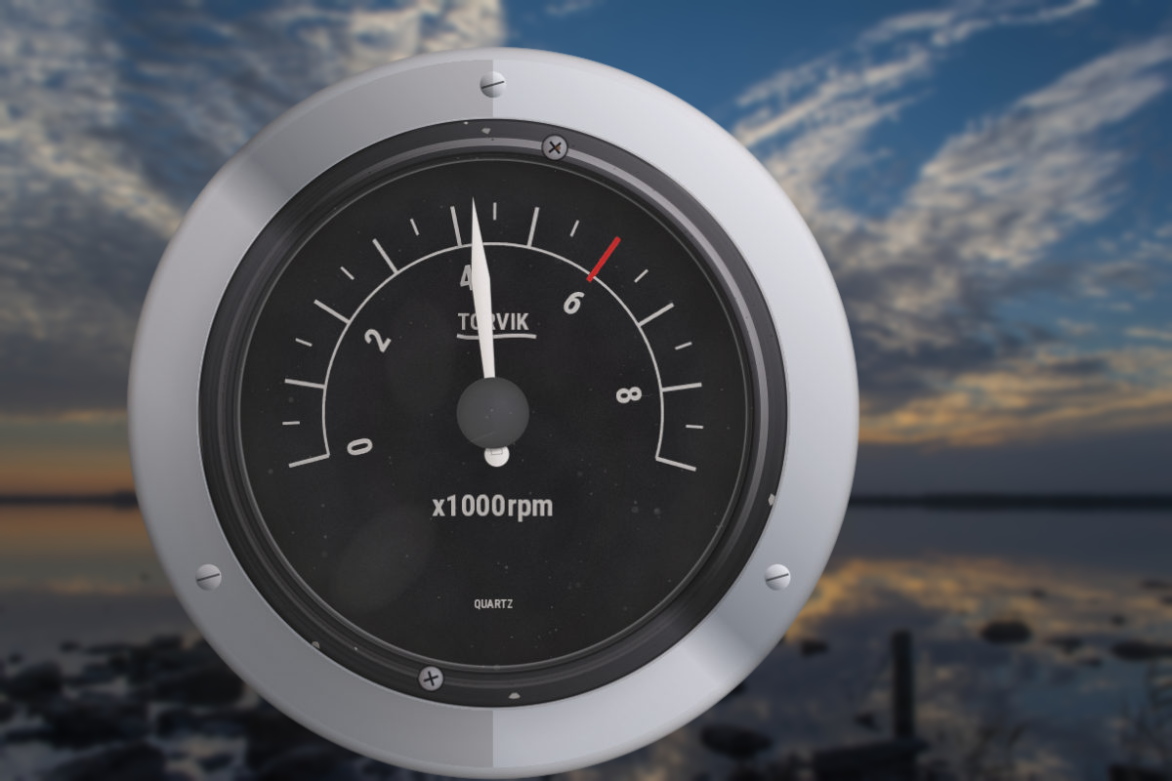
4250 rpm
